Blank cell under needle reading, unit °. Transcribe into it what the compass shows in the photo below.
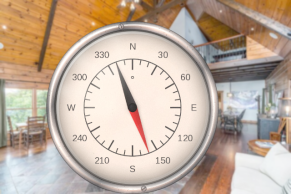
160 °
